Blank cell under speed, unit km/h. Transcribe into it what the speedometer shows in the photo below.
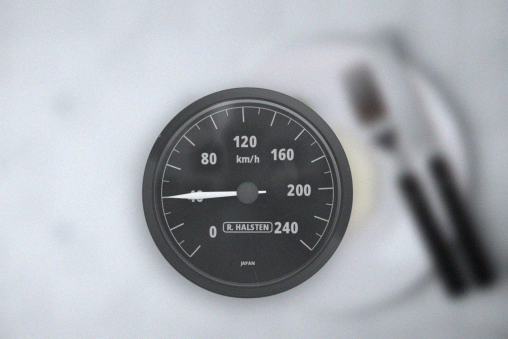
40 km/h
